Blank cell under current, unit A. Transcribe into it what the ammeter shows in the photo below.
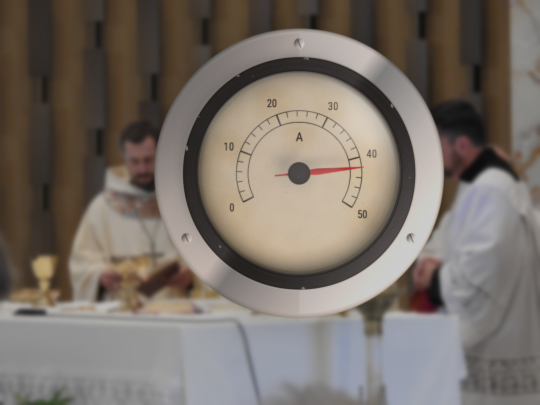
42 A
